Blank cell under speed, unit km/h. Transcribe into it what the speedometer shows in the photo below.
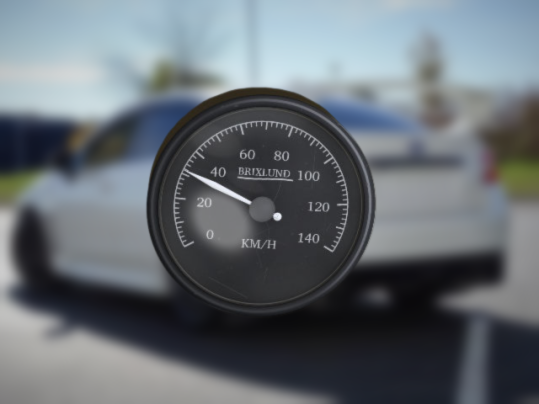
32 km/h
